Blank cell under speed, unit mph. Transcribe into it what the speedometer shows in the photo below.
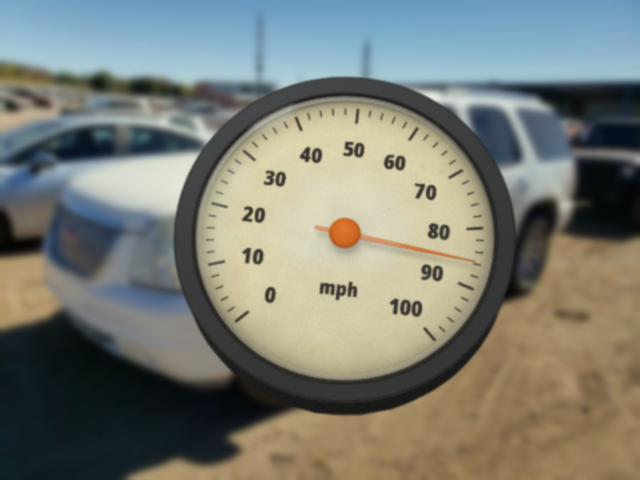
86 mph
